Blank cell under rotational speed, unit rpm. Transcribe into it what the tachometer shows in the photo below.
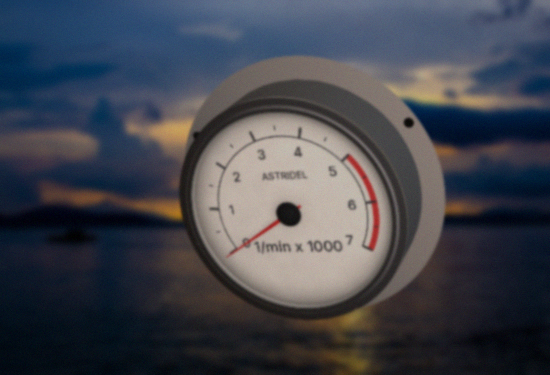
0 rpm
